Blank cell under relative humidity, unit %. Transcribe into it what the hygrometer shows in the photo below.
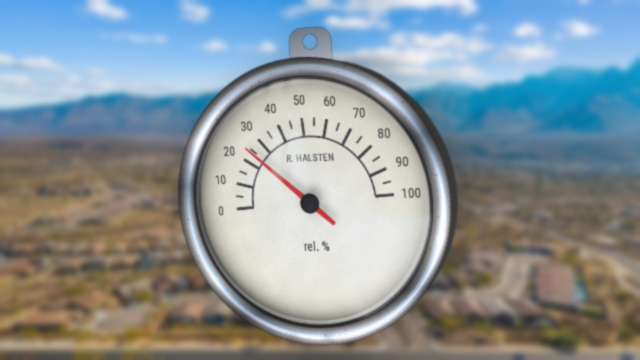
25 %
